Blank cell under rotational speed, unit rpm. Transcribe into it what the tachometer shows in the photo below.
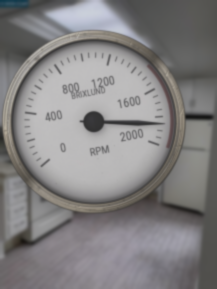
1850 rpm
